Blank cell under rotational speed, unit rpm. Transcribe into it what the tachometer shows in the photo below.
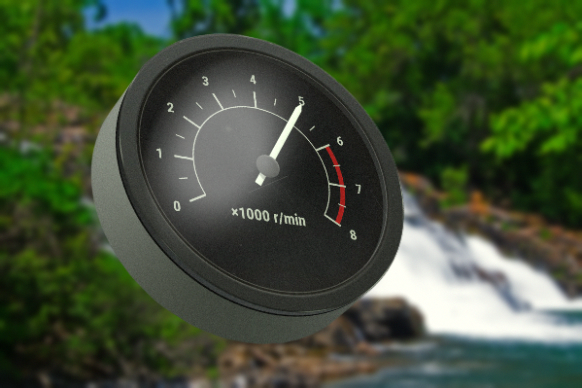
5000 rpm
